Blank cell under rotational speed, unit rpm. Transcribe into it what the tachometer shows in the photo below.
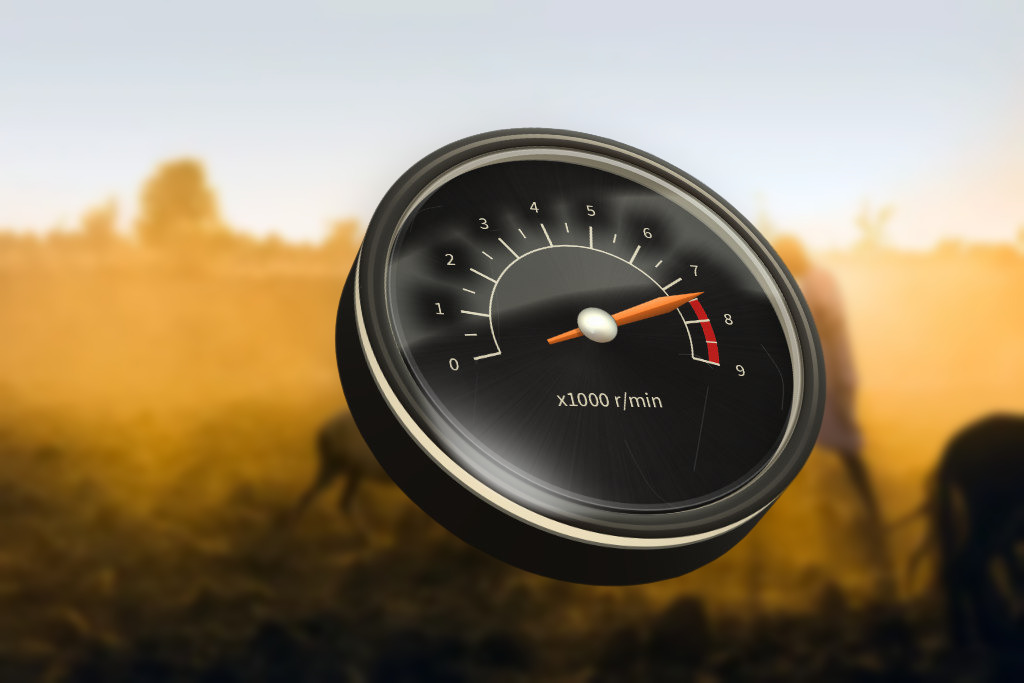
7500 rpm
